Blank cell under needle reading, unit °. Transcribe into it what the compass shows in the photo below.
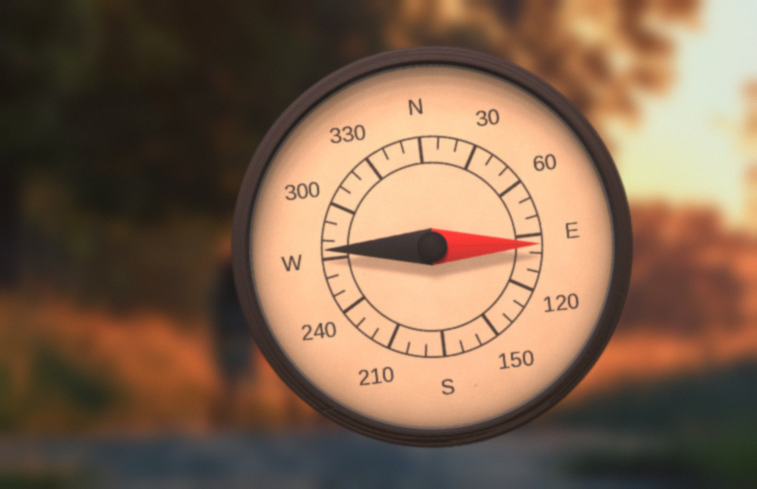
95 °
